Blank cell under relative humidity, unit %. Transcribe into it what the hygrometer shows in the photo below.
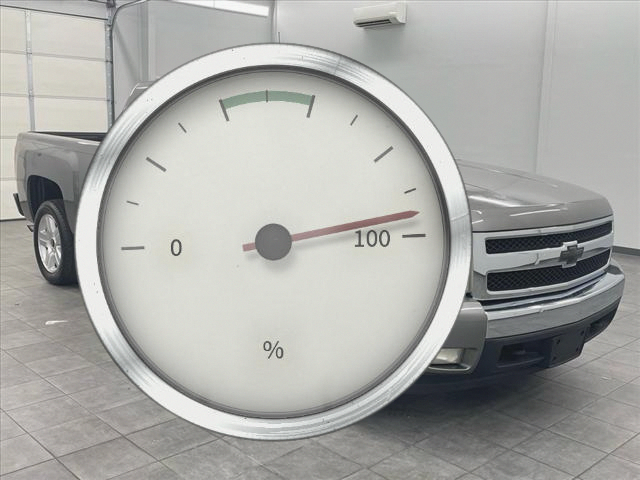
95 %
